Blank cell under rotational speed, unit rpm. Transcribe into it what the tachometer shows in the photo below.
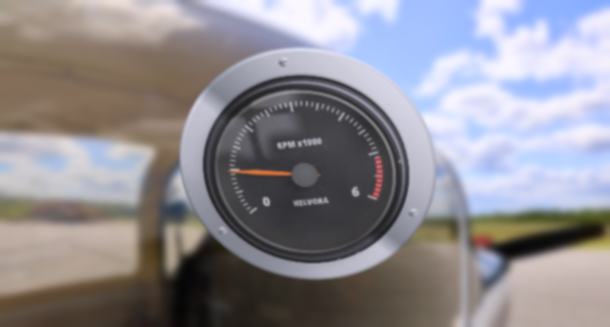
1000 rpm
